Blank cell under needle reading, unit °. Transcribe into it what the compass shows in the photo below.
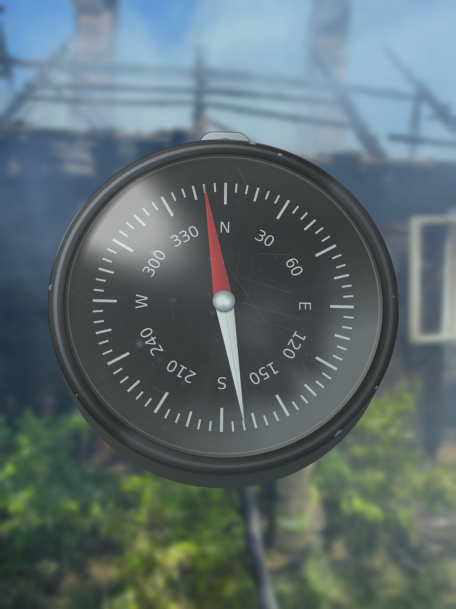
350 °
